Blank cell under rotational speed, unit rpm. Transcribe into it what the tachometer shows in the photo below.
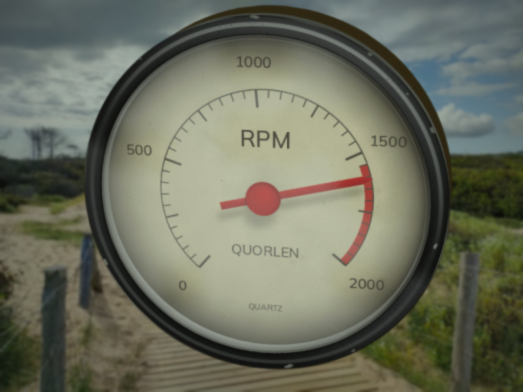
1600 rpm
